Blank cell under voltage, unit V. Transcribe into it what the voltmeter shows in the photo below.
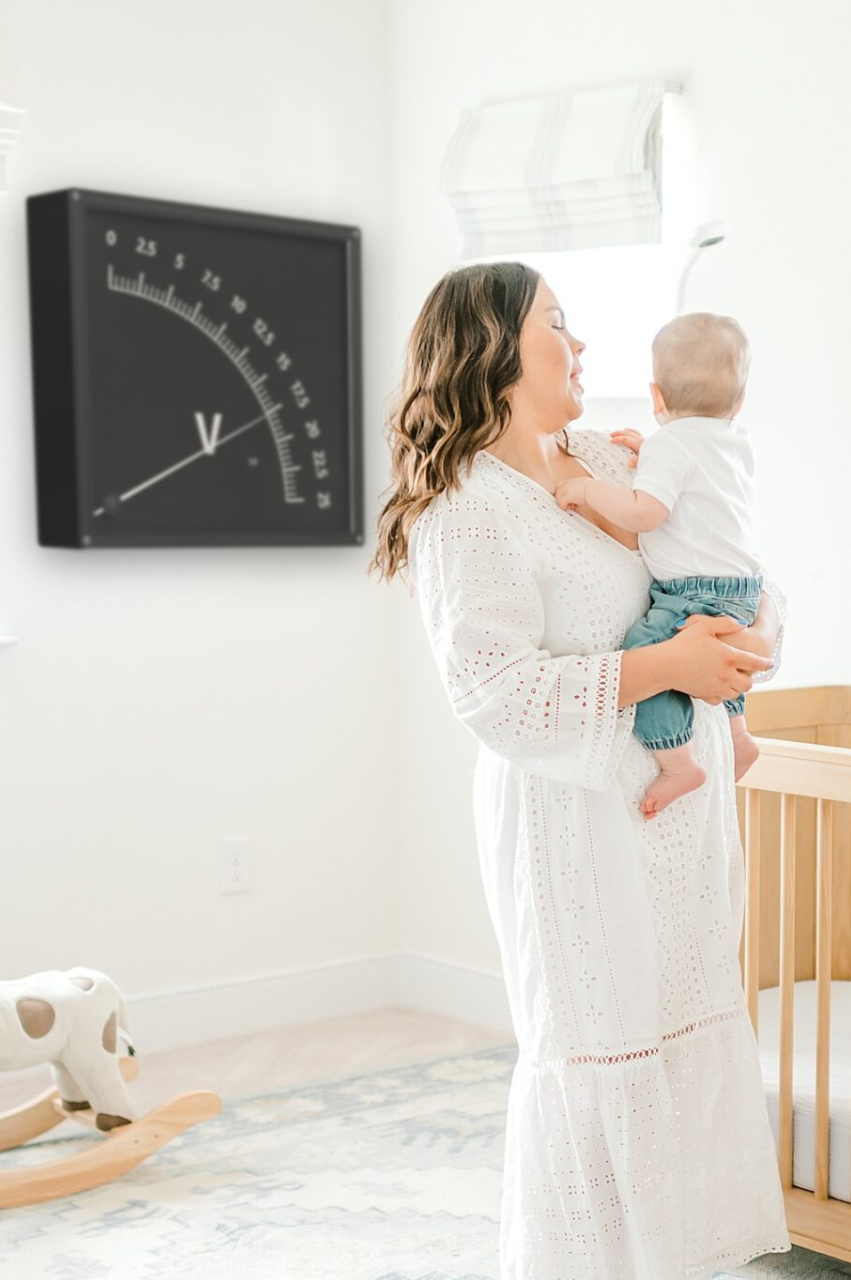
17.5 V
